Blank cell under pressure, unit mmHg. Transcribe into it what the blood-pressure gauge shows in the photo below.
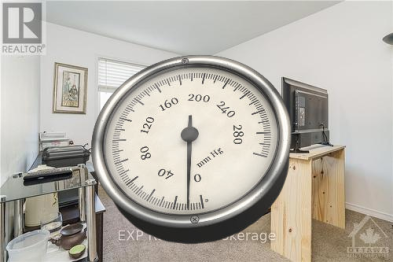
10 mmHg
